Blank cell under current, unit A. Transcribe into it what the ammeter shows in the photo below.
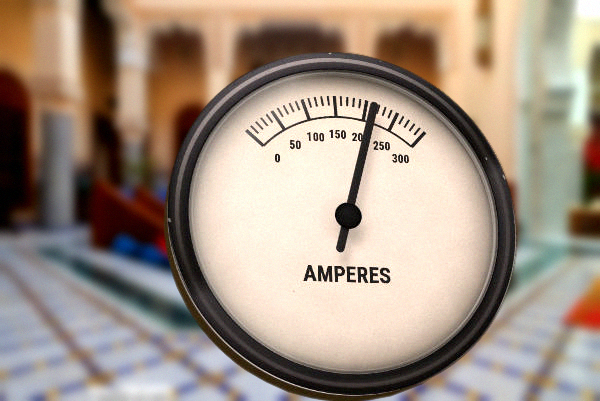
210 A
